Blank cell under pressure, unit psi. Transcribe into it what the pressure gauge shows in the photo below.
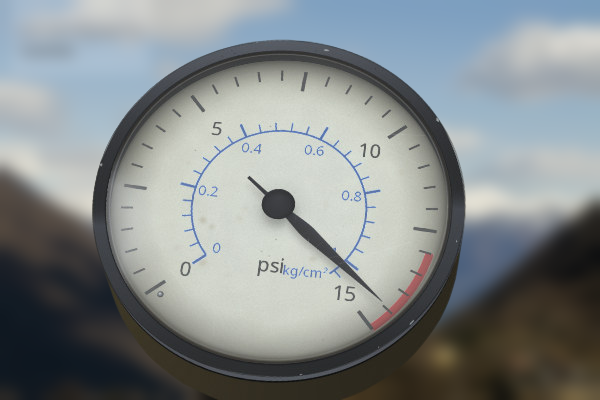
14.5 psi
